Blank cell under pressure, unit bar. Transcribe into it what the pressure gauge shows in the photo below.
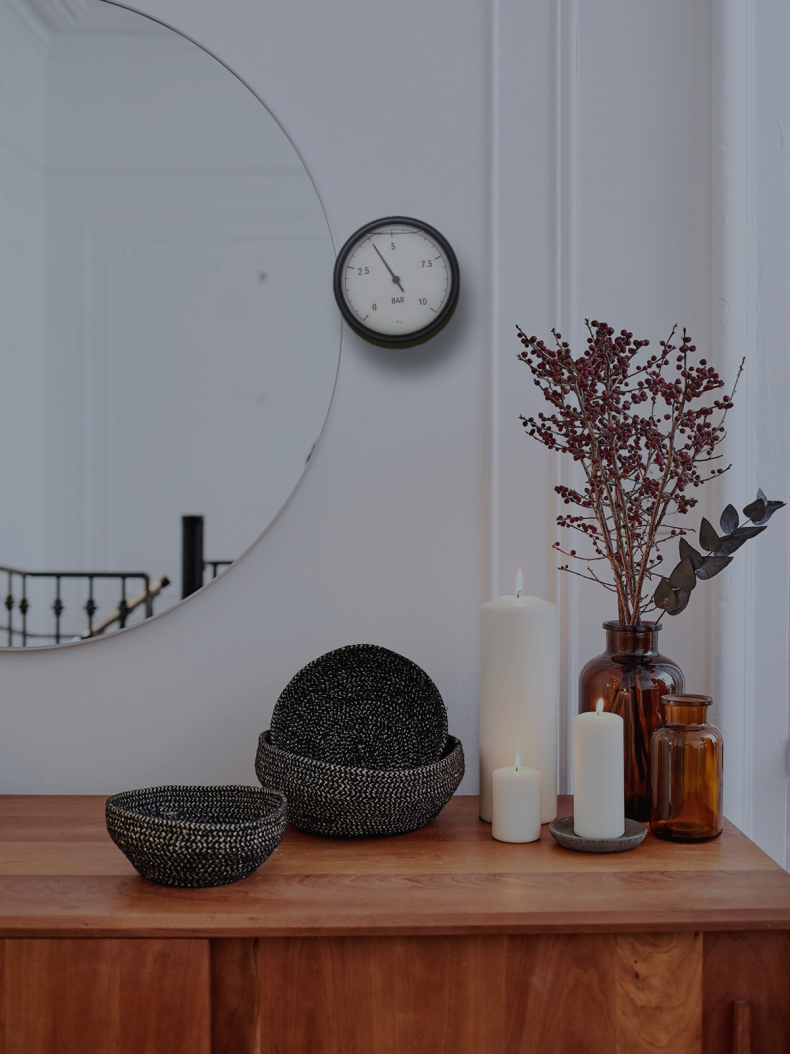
4 bar
